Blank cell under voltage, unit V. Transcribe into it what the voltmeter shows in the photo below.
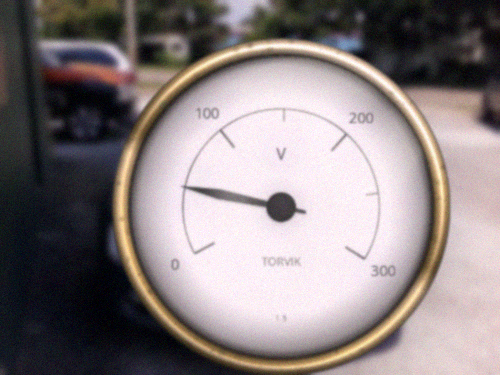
50 V
